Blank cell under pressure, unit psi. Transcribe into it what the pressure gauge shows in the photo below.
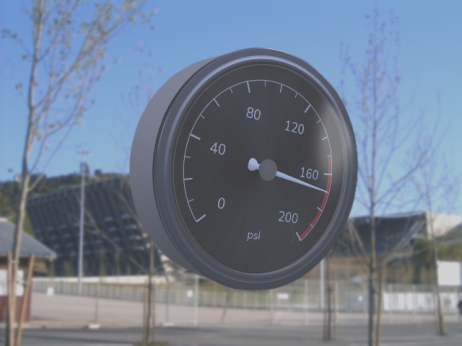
170 psi
